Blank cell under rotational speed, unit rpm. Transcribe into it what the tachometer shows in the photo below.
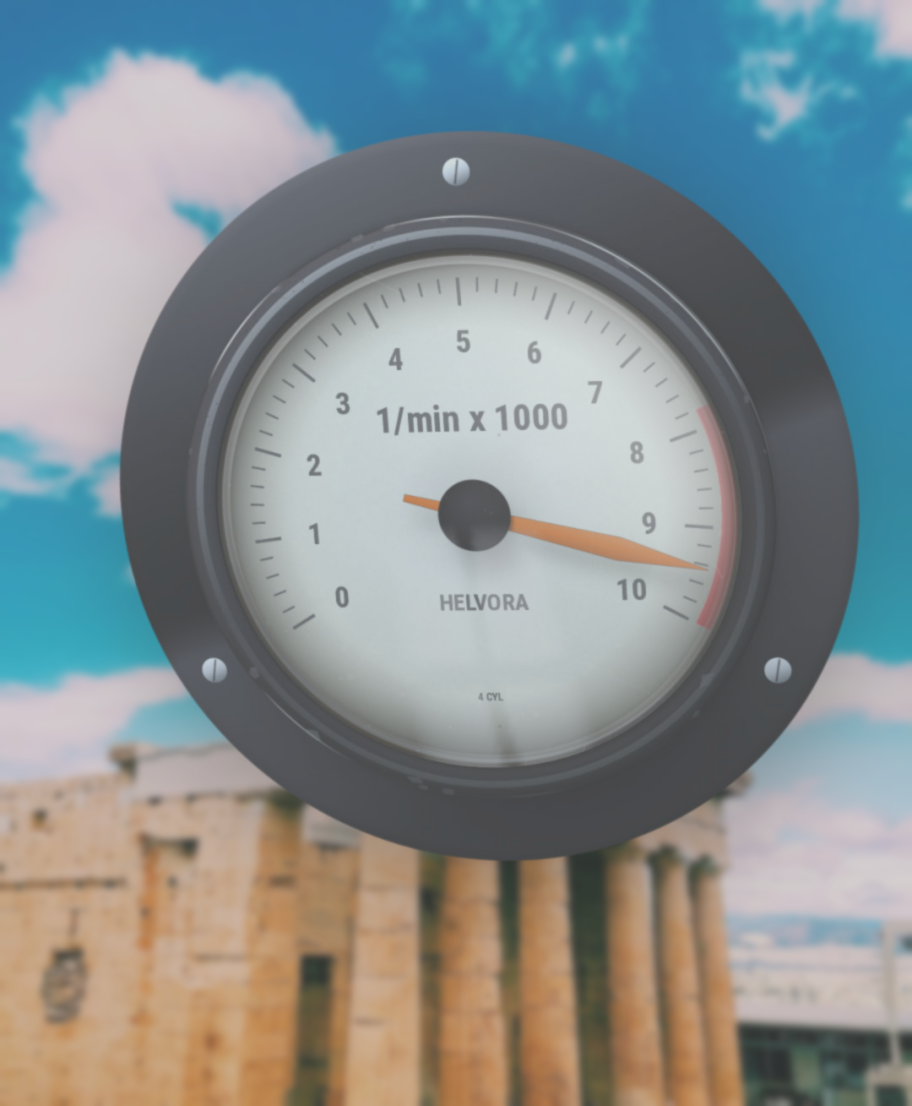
9400 rpm
